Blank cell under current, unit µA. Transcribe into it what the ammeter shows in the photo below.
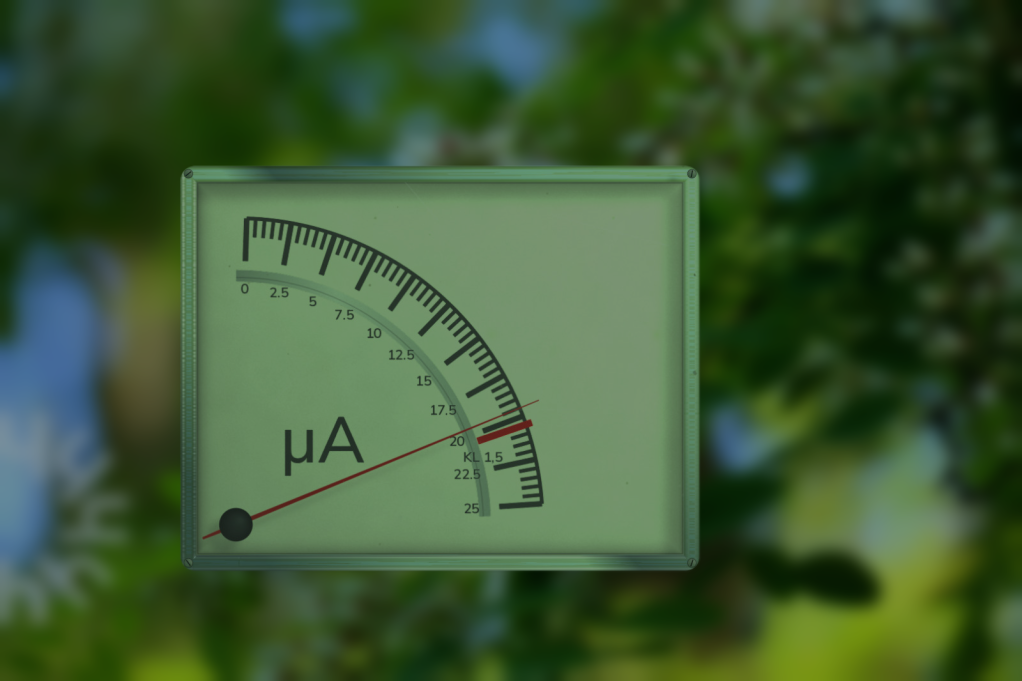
19.5 µA
